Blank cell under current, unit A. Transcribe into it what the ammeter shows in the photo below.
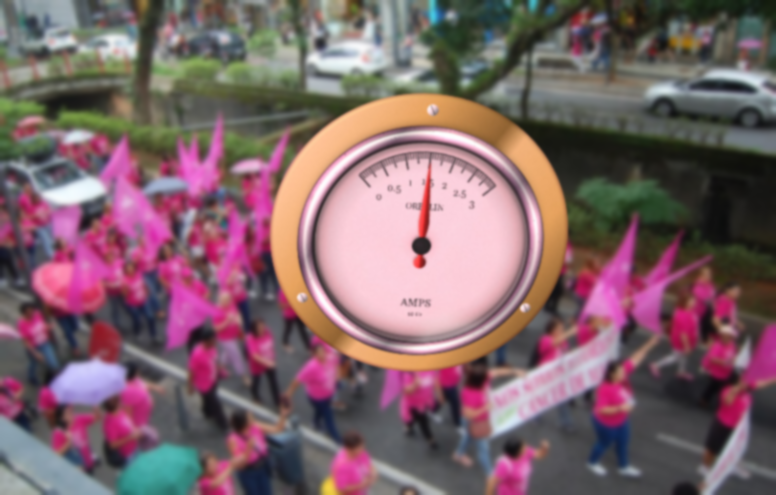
1.5 A
